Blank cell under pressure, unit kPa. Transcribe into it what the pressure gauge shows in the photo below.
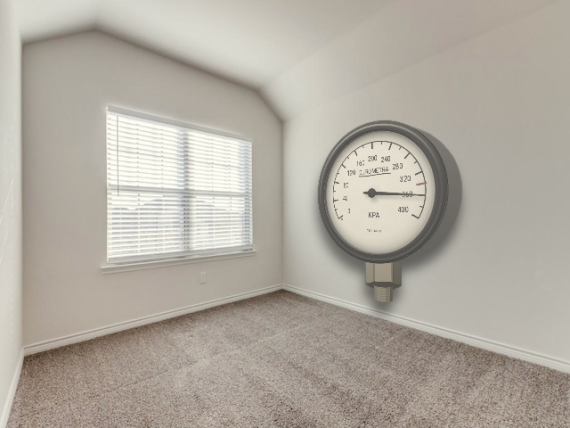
360 kPa
